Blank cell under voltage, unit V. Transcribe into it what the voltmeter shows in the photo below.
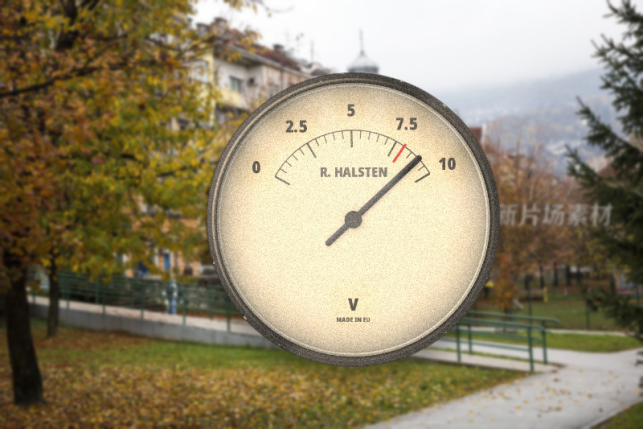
9 V
